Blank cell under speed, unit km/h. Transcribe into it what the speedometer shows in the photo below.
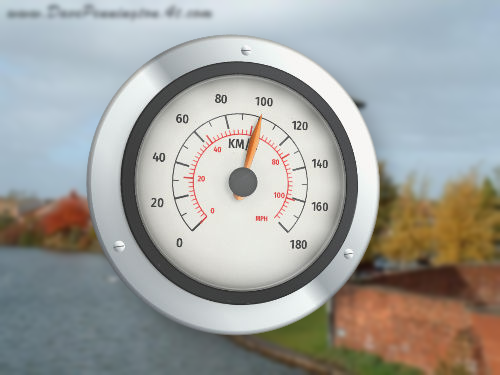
100 km/h
